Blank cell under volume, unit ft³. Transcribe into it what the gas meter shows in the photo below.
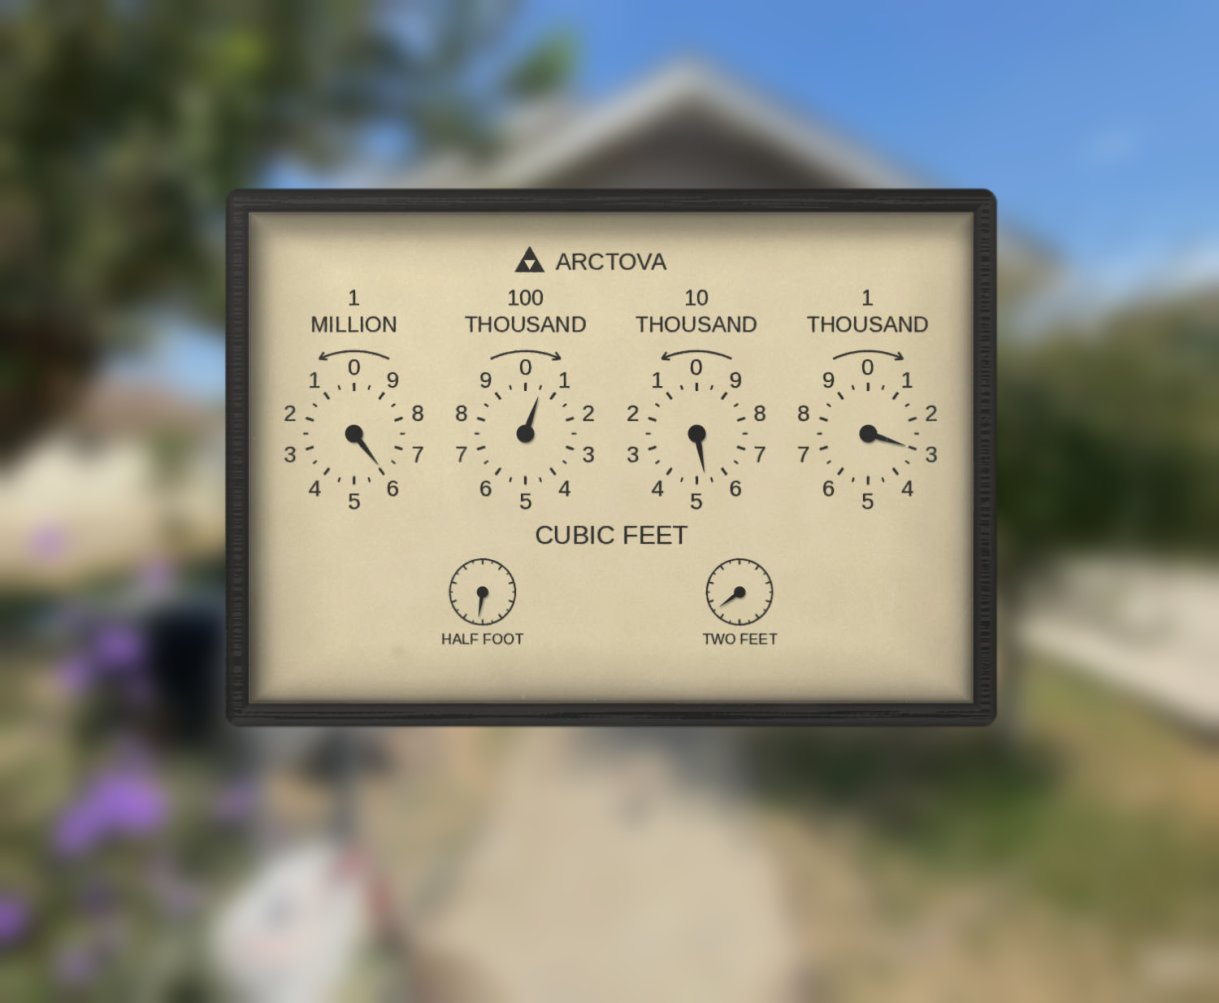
605300 ft³
